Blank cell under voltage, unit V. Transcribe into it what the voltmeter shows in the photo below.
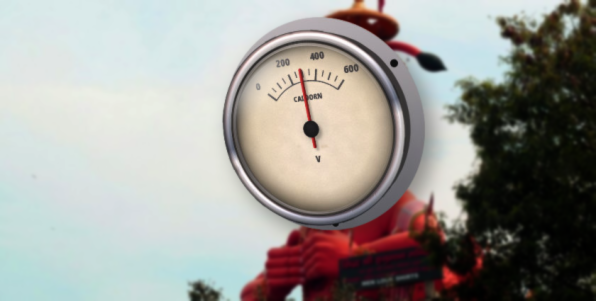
300 V
